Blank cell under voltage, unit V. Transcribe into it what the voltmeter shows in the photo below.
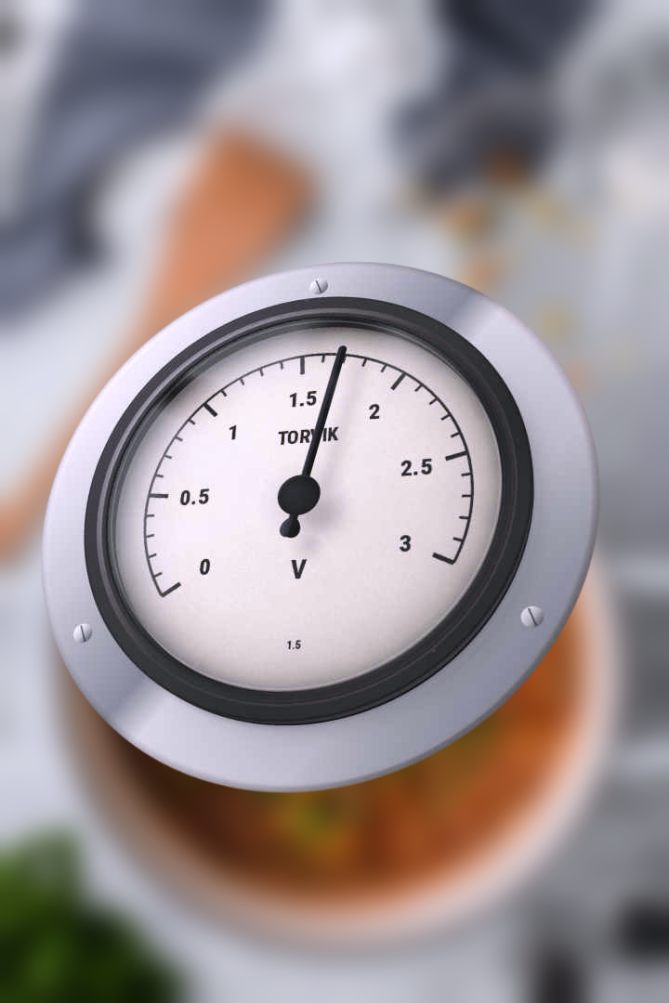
1.7 V
